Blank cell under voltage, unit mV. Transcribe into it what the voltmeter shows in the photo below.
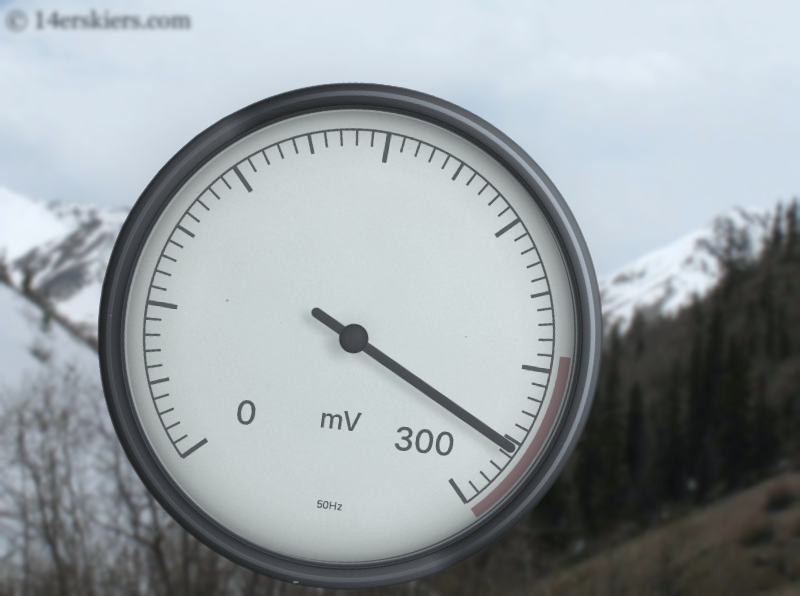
277.5 mV
